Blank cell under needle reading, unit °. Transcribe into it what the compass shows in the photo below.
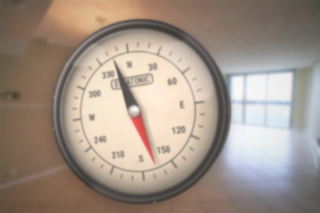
165 °
